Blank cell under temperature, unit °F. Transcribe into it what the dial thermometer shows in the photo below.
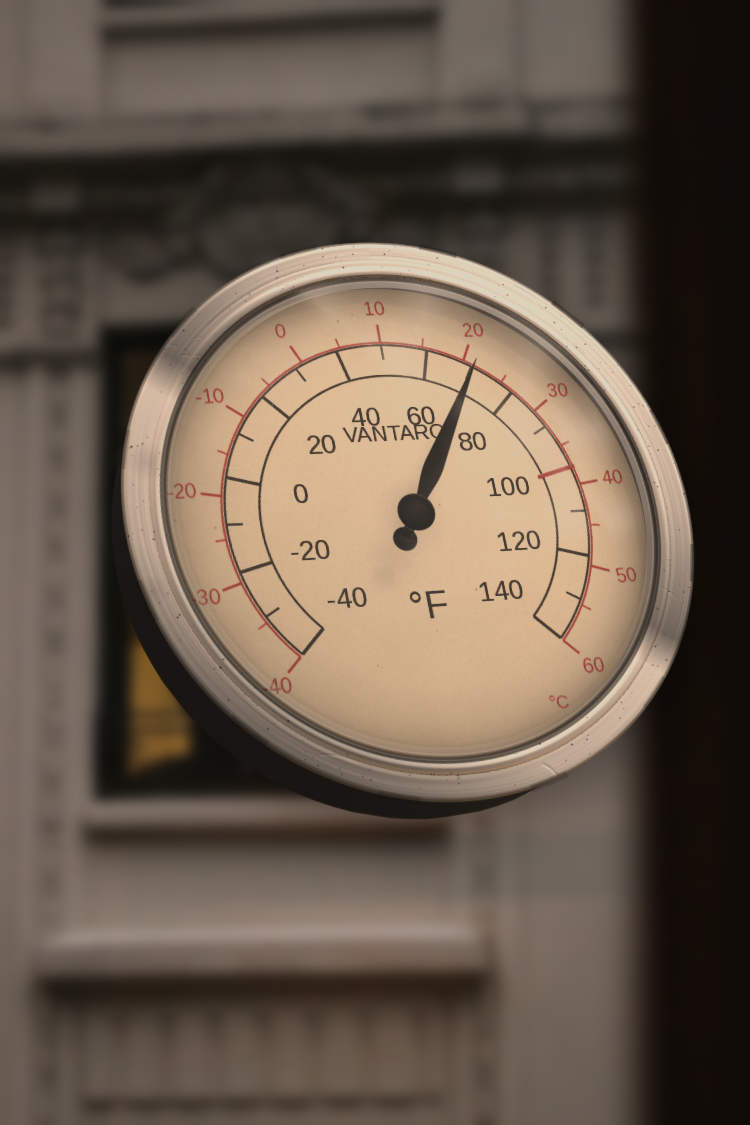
70 °F
